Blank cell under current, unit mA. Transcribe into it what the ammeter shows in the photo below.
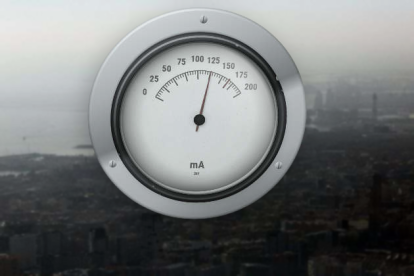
125 mA
